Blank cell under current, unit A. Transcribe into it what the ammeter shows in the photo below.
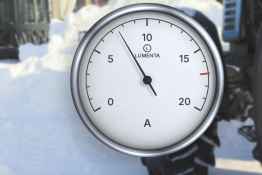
7.5 A
